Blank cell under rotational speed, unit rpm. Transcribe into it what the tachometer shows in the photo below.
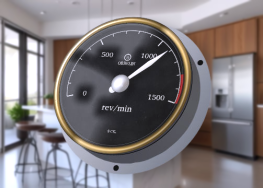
1100 rpm
